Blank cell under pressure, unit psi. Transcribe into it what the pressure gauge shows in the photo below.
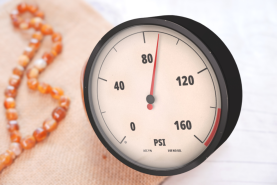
90 psi
